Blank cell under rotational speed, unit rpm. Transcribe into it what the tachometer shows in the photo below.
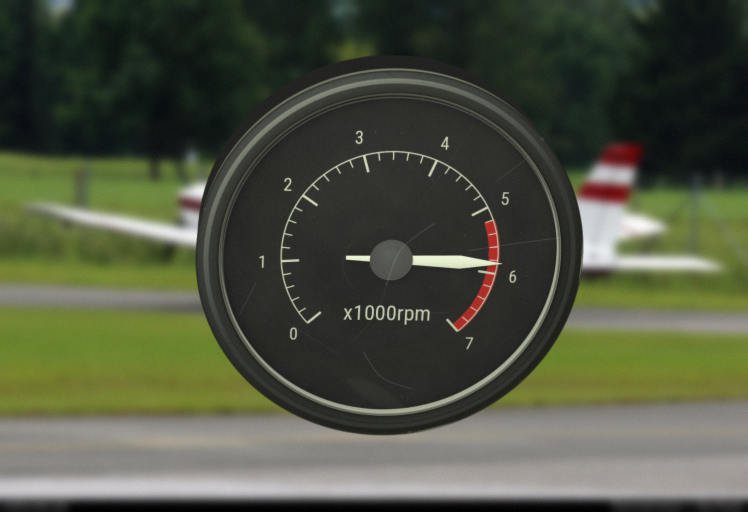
5800 rpm
